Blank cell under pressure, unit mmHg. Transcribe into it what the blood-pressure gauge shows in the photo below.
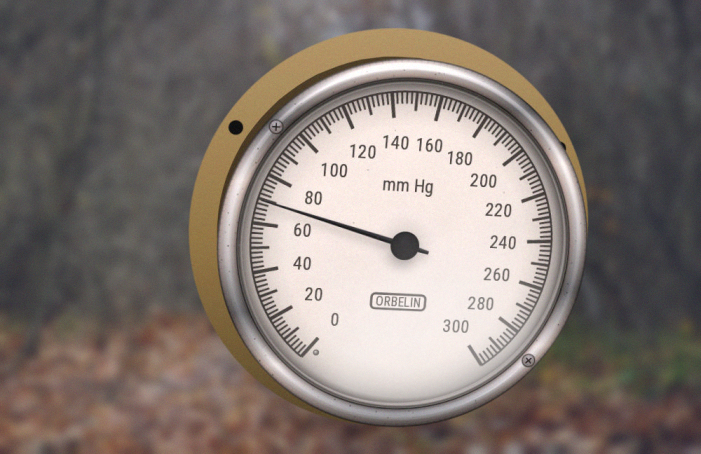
70 mmHg
